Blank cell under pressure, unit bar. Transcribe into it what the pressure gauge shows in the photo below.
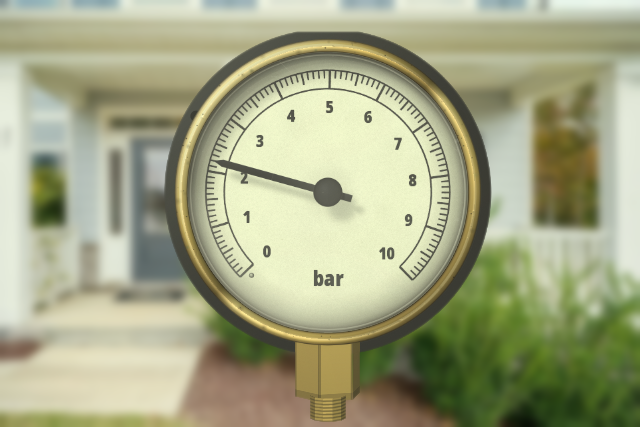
2.2 bar
